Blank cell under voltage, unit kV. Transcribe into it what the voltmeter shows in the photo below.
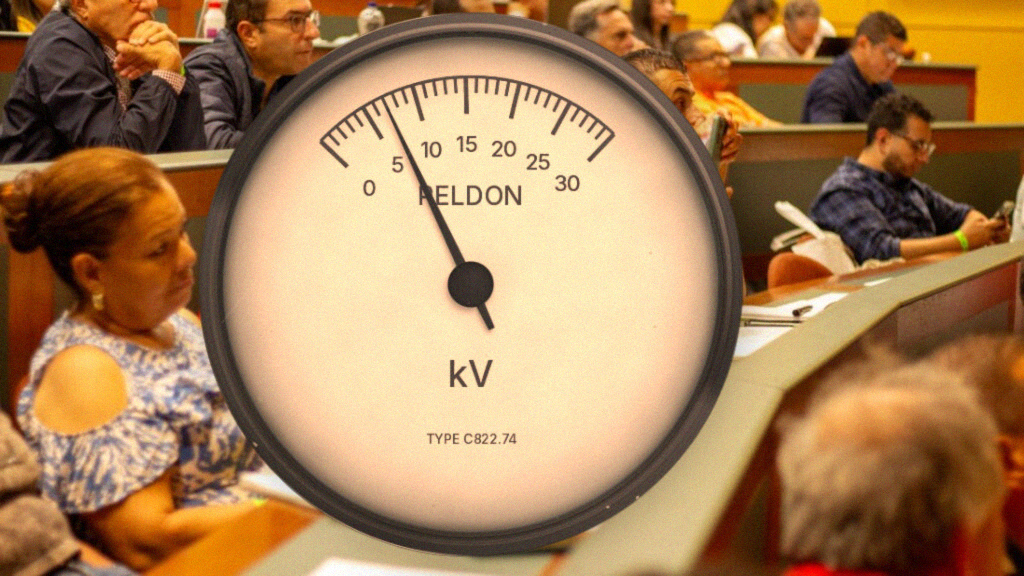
7 kV
